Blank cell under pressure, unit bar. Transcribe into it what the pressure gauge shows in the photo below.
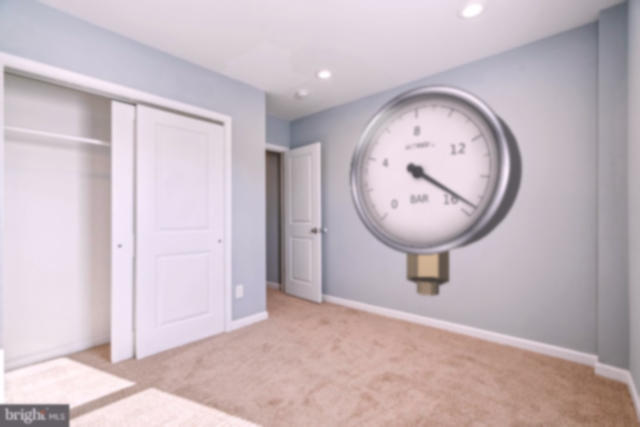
15.5 bar
